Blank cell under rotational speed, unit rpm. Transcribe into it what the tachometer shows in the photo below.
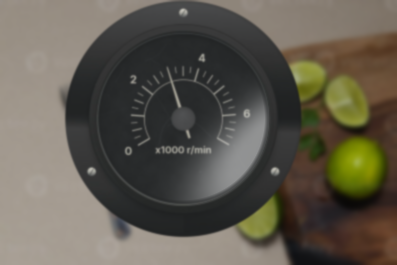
3000 rpm
